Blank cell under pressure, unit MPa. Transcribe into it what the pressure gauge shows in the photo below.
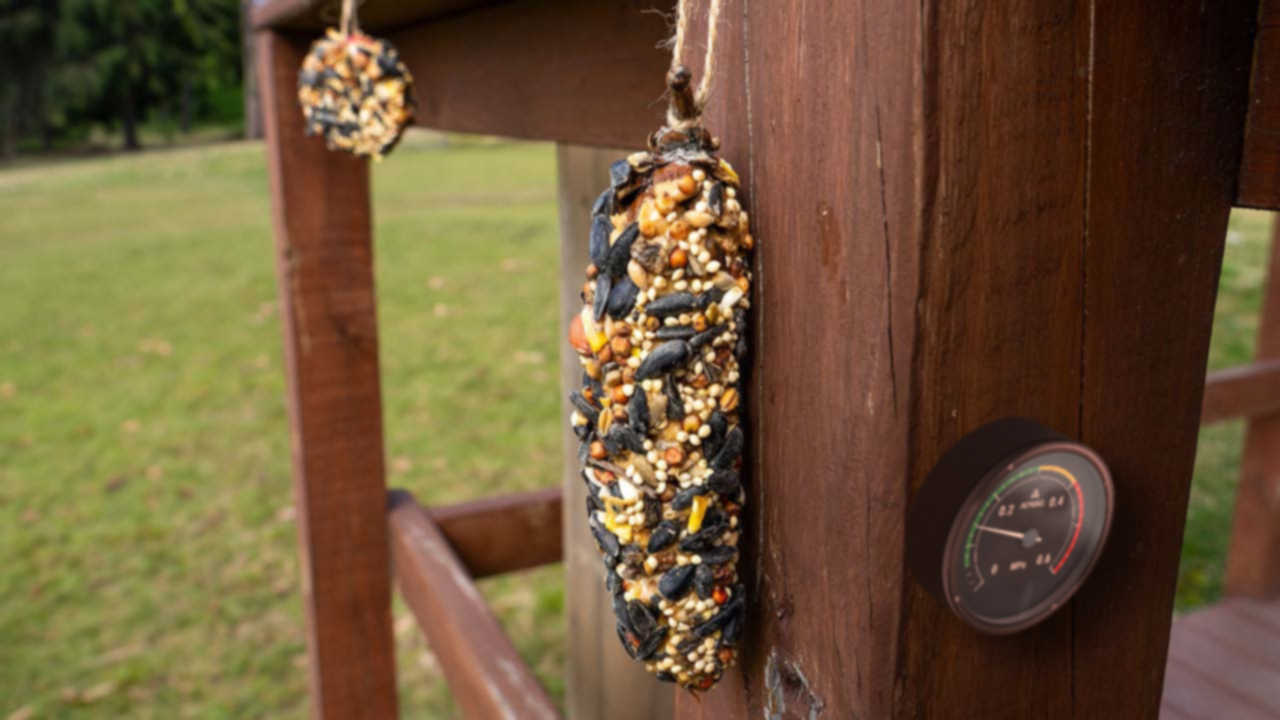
0.14 MPa
